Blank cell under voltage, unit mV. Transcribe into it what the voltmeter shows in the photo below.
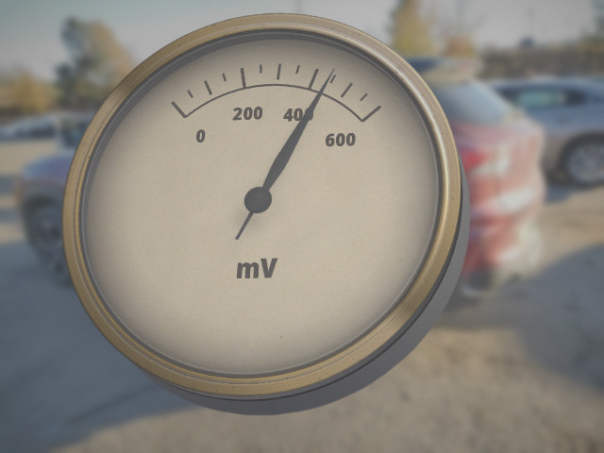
450 mV
